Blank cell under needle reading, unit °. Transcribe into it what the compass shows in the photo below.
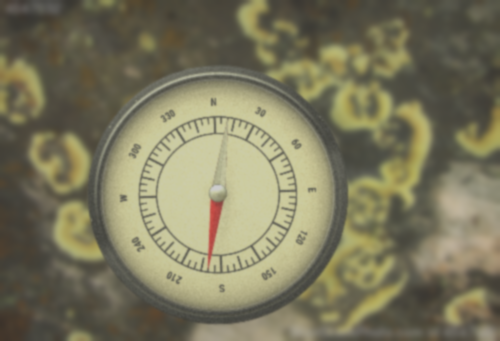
190 °
